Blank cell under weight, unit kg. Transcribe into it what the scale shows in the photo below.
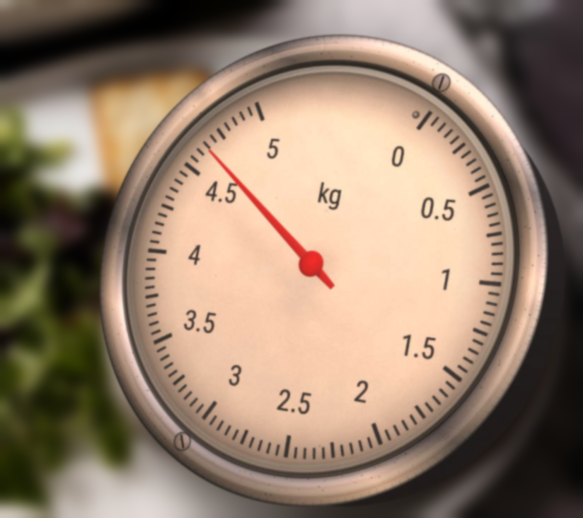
4.65 kg
